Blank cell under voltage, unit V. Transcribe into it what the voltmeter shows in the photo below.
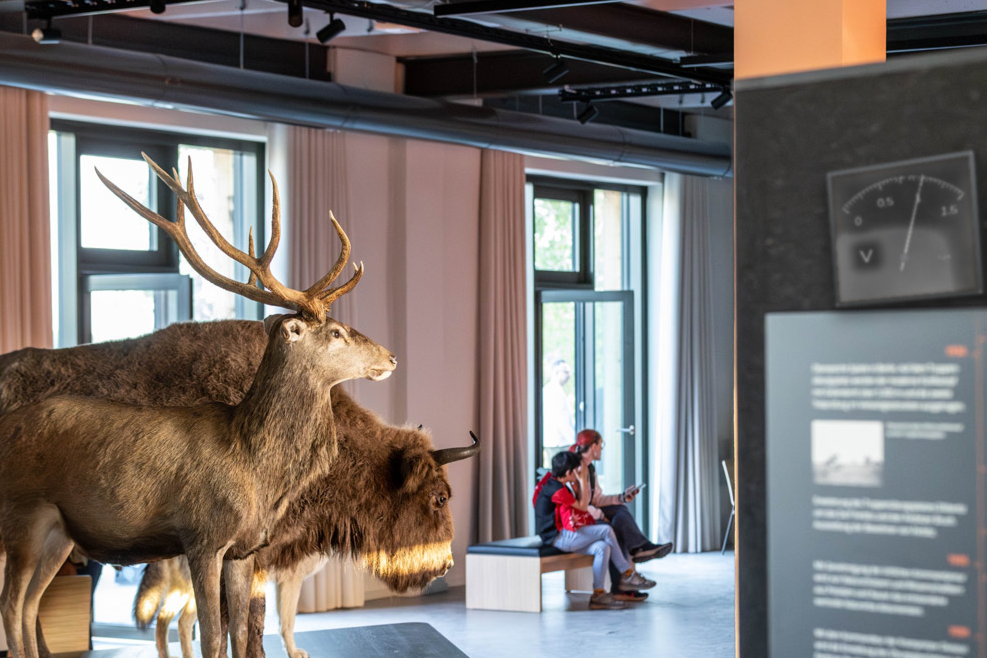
1 V
